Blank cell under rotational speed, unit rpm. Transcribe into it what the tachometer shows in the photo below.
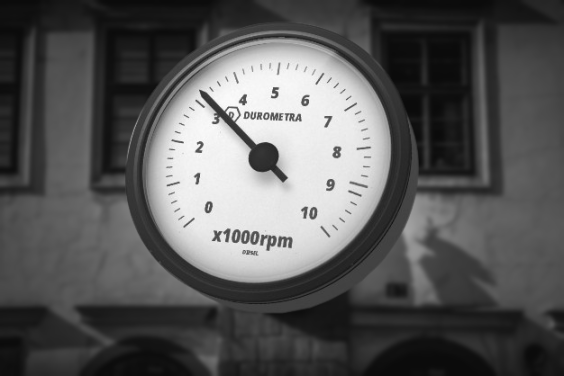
3200 rpm
